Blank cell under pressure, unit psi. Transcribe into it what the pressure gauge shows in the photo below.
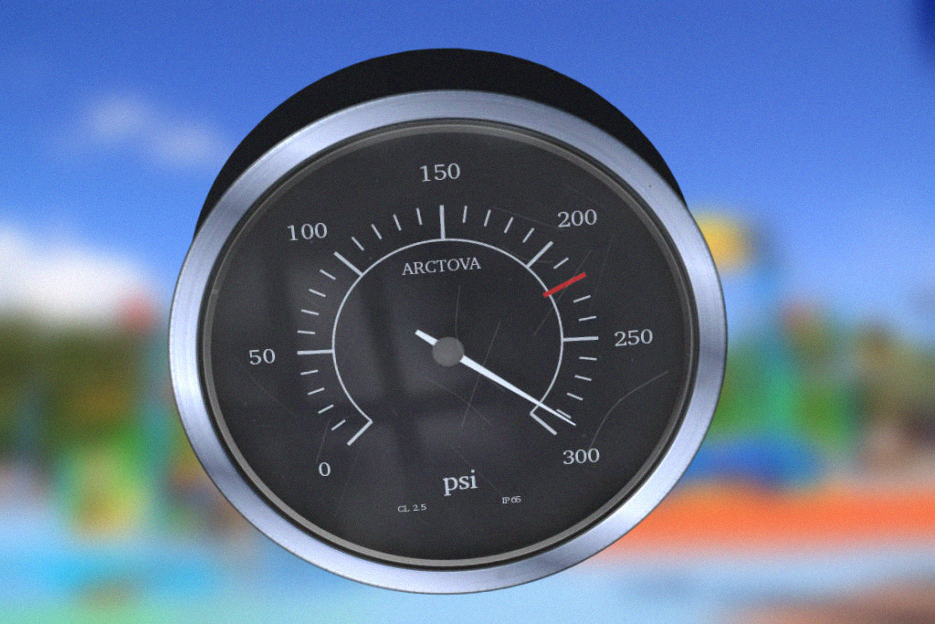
290 psi
